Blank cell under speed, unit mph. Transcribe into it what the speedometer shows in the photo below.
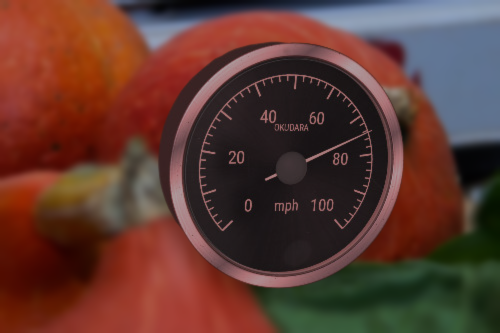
74 mph
